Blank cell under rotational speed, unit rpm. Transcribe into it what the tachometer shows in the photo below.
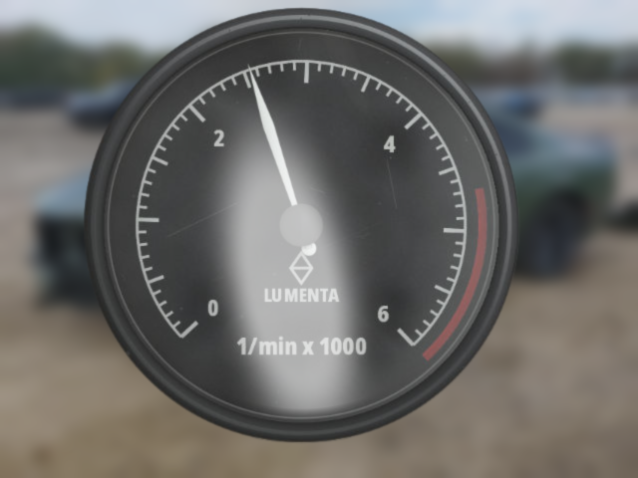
2550 rpm
